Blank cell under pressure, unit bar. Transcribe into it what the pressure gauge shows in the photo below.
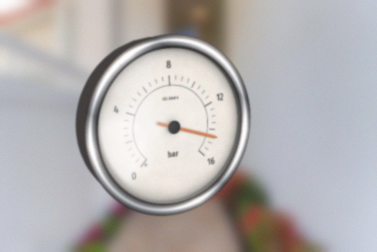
14.5 bar
